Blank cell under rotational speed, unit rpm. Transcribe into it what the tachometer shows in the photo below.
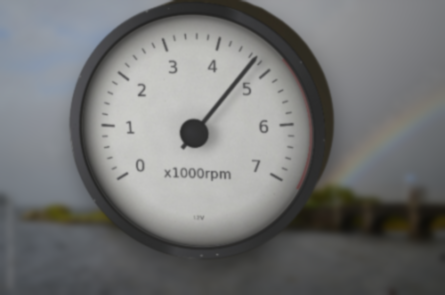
4700 rpm
